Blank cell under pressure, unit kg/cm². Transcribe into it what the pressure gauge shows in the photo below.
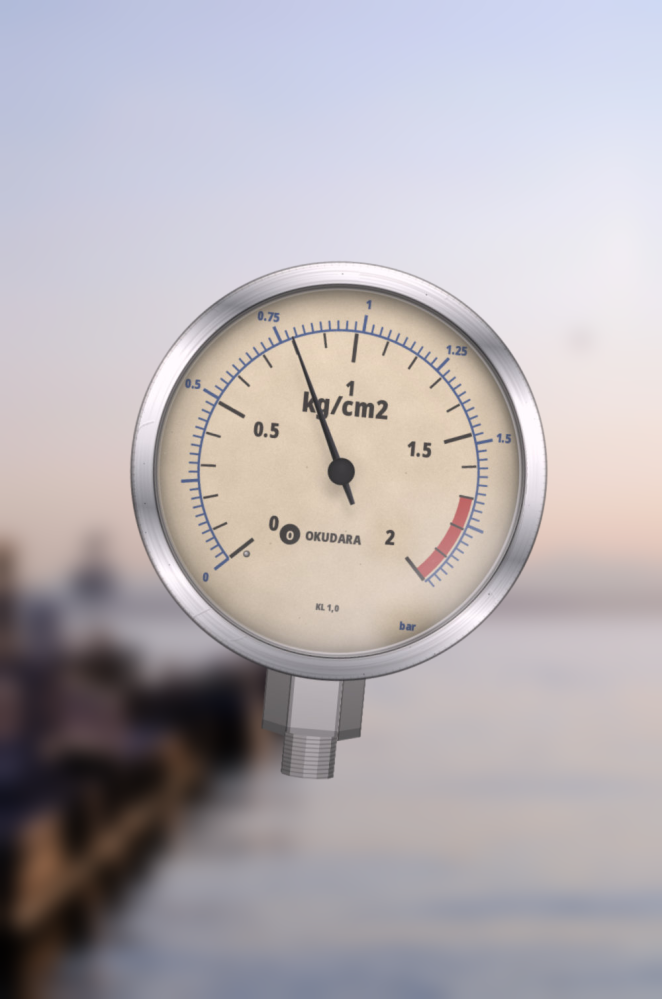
0.8 kg/cm²
